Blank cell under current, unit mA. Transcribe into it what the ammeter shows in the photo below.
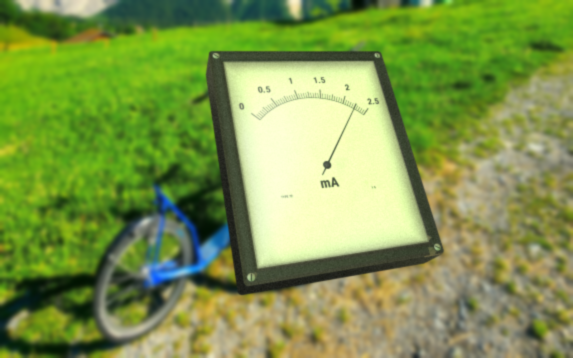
2.25 mA
